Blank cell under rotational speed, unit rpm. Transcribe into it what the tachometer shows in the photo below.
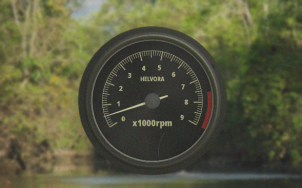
500 rpm
